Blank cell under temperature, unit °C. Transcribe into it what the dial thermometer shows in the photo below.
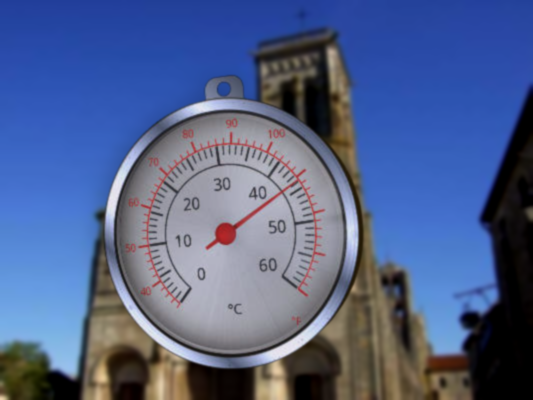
44 °C
